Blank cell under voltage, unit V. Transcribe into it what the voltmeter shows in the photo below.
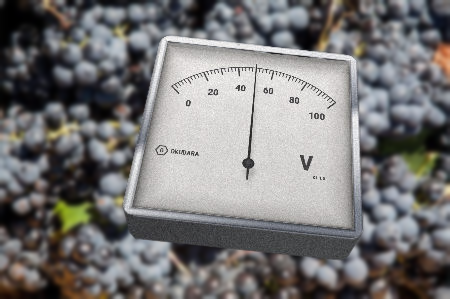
50 V
